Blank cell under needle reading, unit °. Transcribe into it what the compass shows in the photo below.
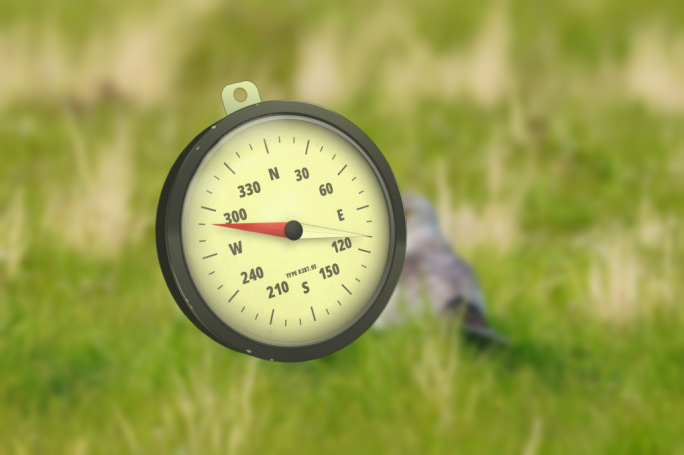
290 °
